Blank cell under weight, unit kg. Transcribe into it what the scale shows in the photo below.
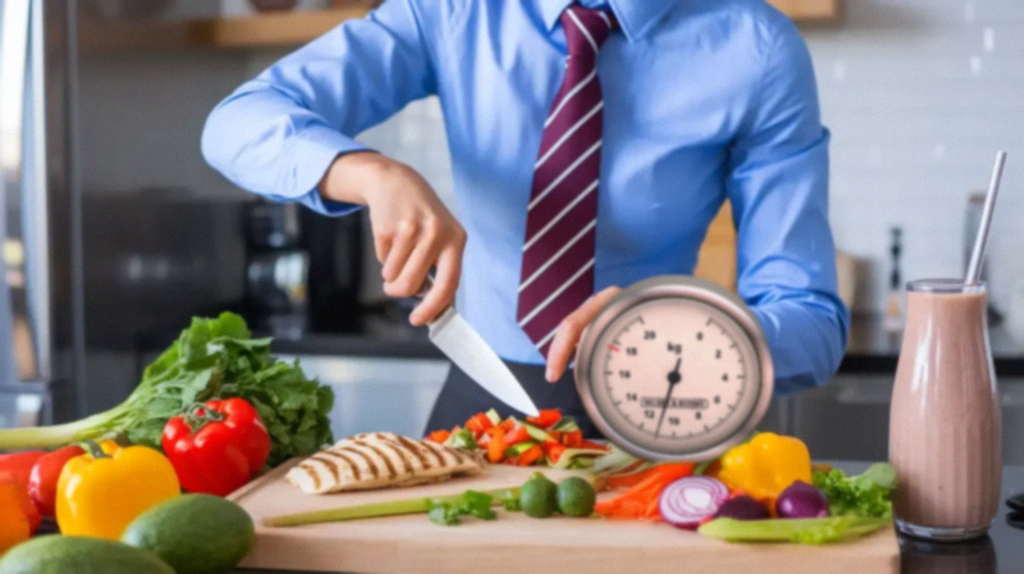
11 kg
